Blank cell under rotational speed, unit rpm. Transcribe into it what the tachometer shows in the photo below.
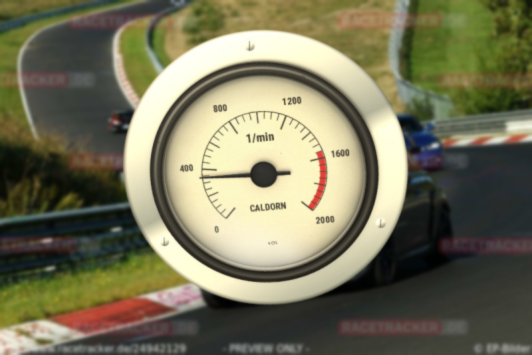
350 rpm
